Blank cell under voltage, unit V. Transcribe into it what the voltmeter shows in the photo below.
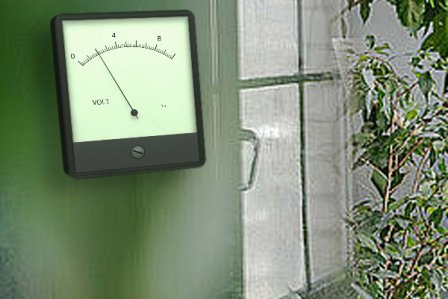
2 V
